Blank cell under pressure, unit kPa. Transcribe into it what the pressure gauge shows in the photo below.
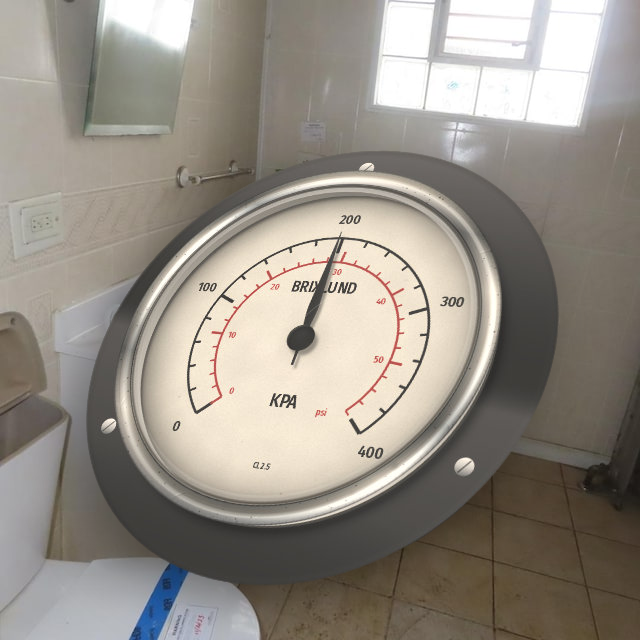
200 kPa
